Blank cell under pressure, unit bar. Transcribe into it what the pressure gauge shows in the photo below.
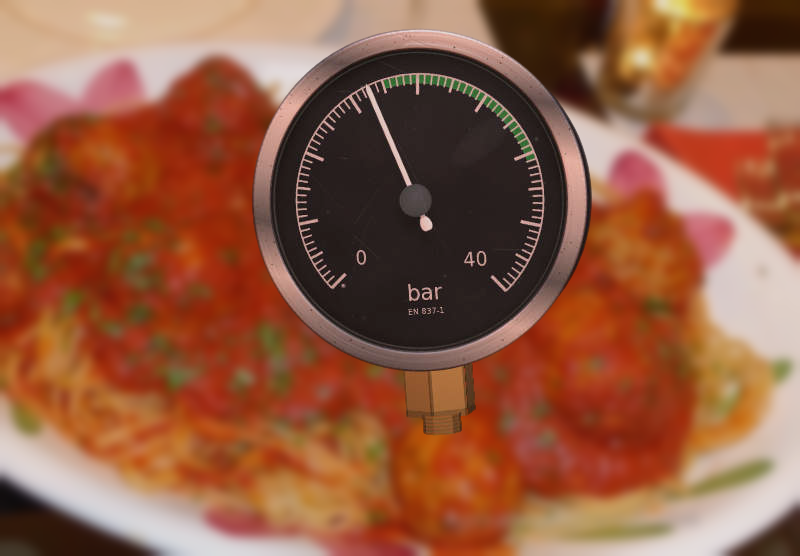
16.5 bar
